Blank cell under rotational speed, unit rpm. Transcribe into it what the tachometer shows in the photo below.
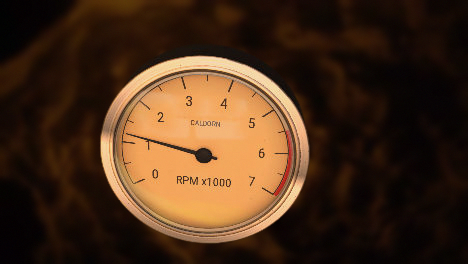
1250 rpm
